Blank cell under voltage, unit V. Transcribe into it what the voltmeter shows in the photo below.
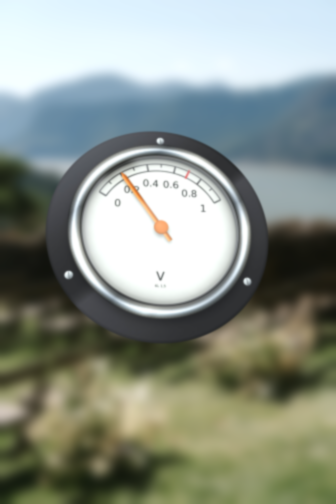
0.2 V
